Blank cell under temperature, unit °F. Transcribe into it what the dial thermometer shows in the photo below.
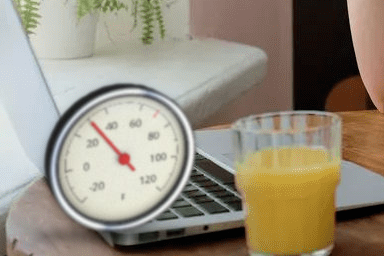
30 °F
